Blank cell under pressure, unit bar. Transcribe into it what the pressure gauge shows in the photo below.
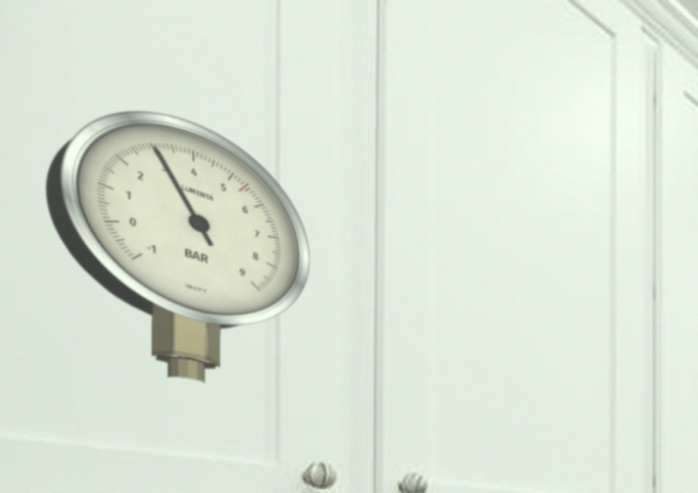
3 bar
